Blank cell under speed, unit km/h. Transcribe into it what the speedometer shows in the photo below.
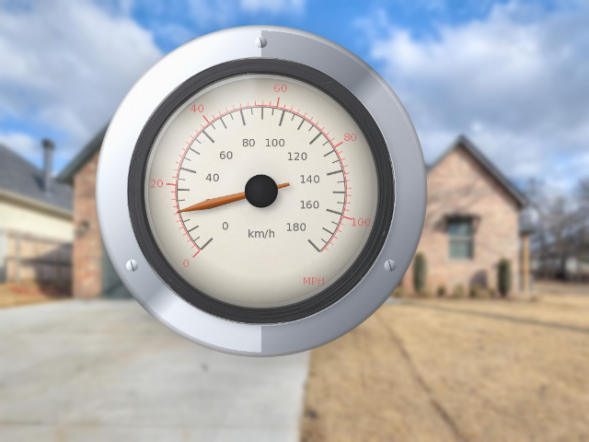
20 km/h
